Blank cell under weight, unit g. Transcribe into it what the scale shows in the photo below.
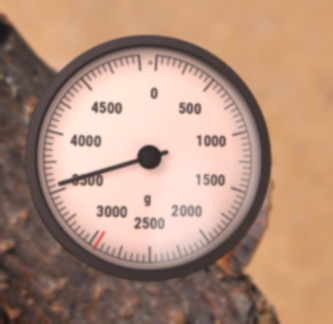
3550 g
